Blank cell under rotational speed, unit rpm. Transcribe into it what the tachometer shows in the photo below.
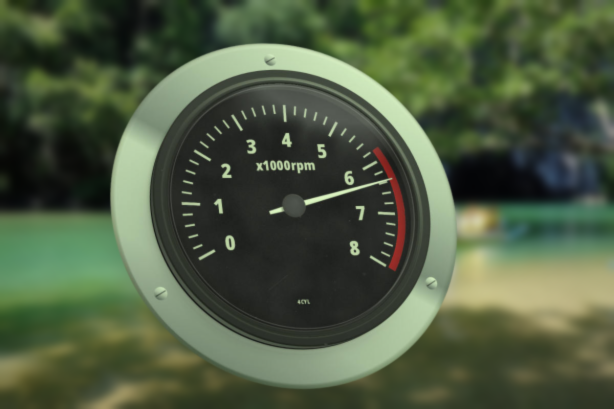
6400 rpm
